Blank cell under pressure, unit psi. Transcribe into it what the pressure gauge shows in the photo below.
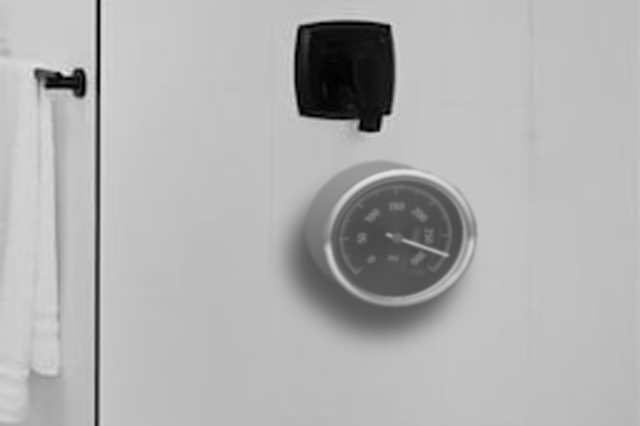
275 psi
